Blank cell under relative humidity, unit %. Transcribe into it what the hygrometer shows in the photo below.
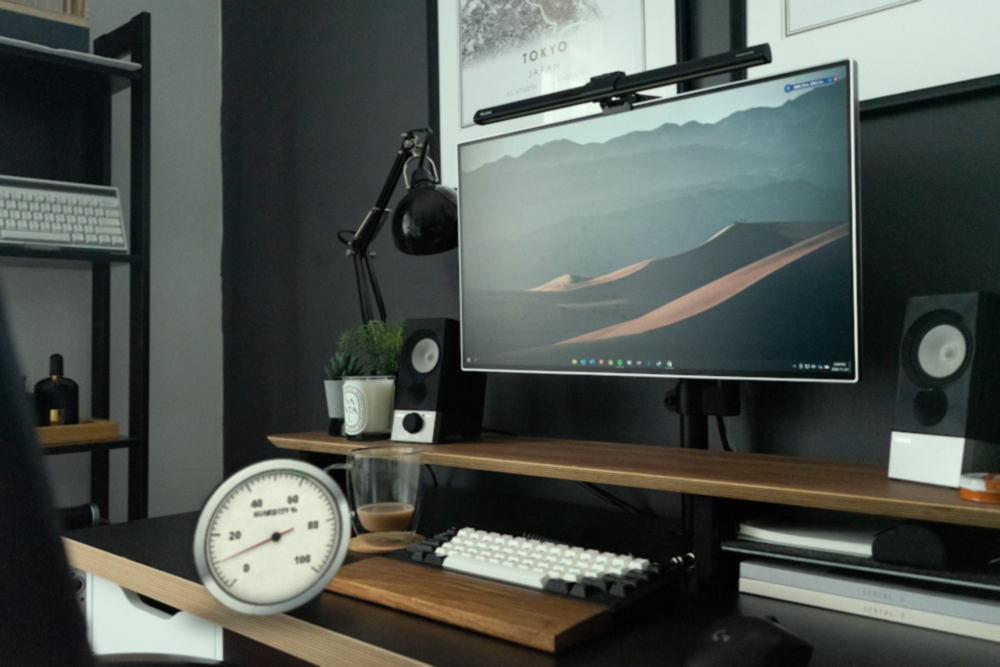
10 %
